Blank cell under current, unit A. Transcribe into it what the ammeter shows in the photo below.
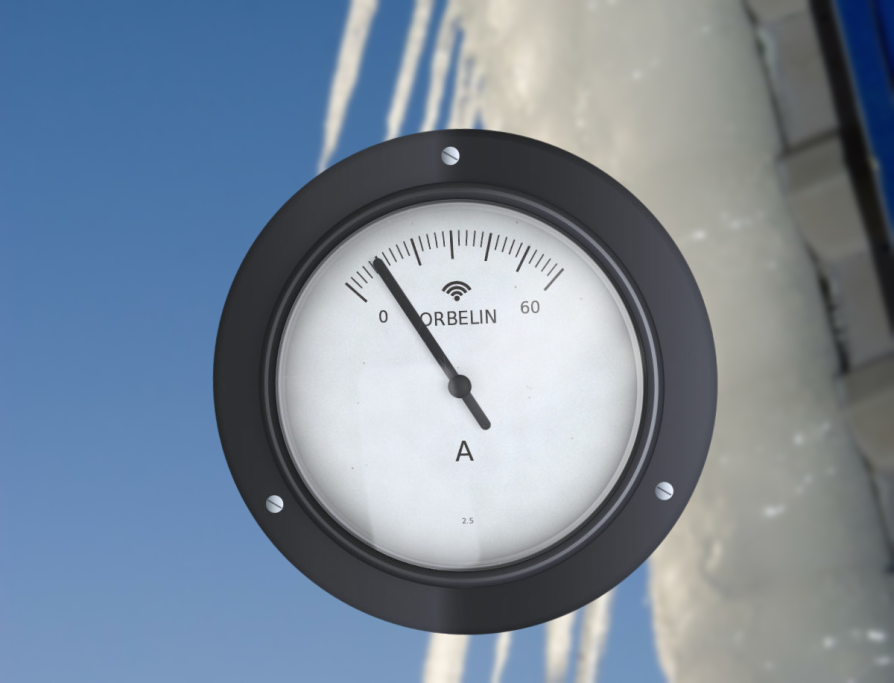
10 A
